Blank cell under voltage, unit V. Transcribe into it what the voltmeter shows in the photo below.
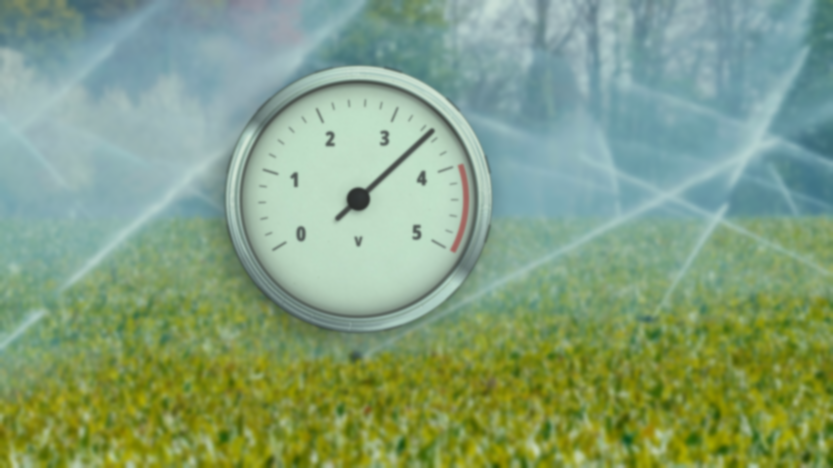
3.5 V
